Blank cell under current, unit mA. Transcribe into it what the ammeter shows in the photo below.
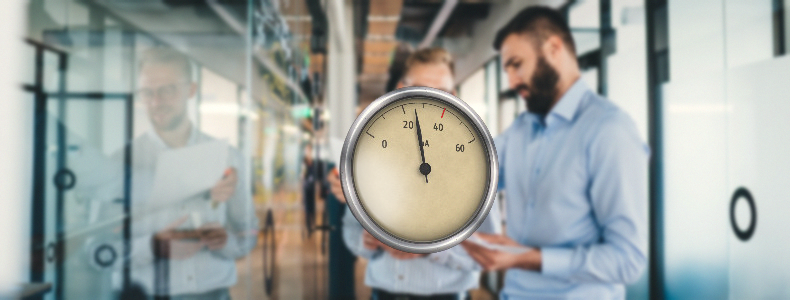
25 mA
